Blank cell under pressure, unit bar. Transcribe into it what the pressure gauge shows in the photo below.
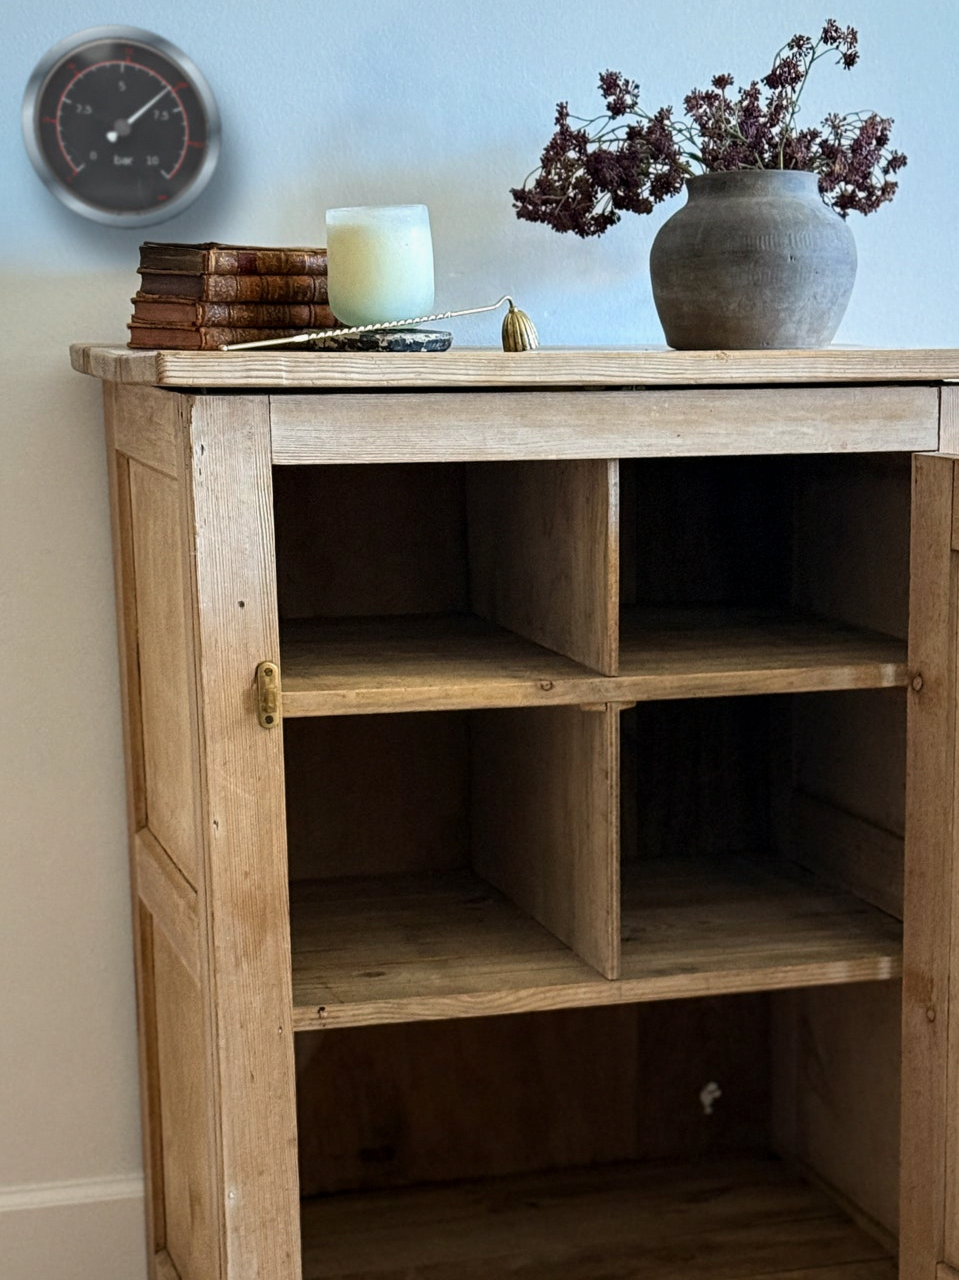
6.75 bar
